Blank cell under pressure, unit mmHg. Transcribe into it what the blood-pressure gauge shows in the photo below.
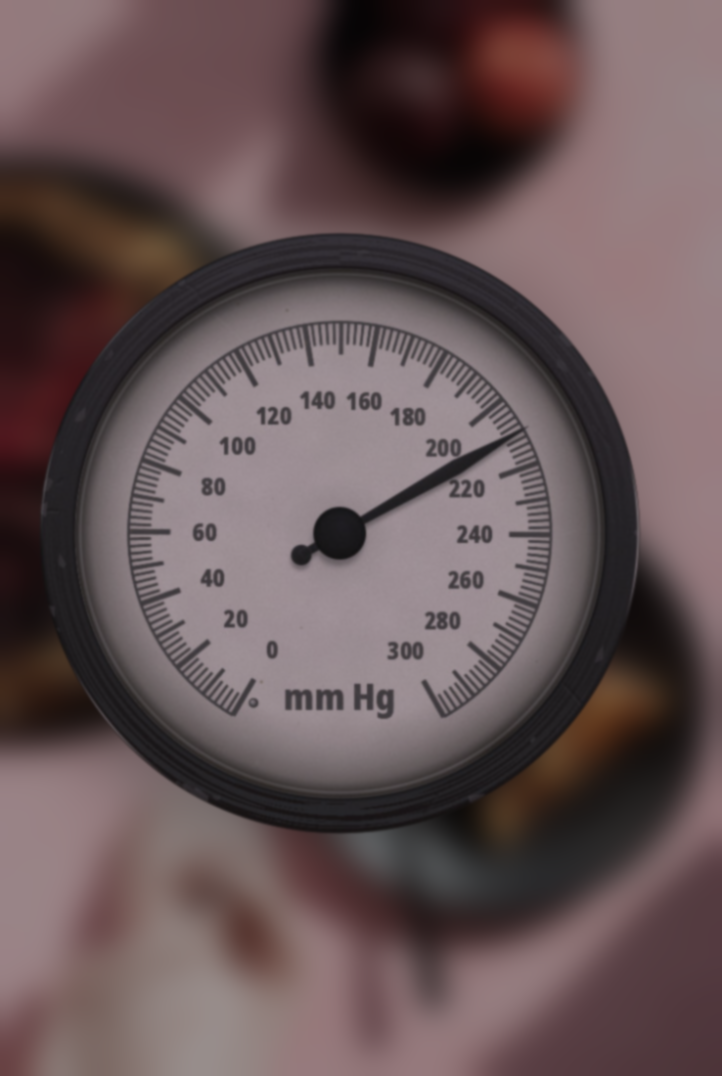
210 mmHg
